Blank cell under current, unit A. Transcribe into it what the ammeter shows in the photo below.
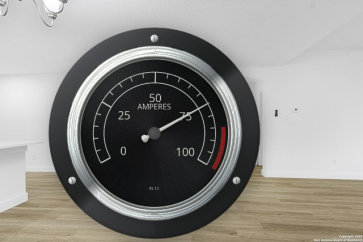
75 A
